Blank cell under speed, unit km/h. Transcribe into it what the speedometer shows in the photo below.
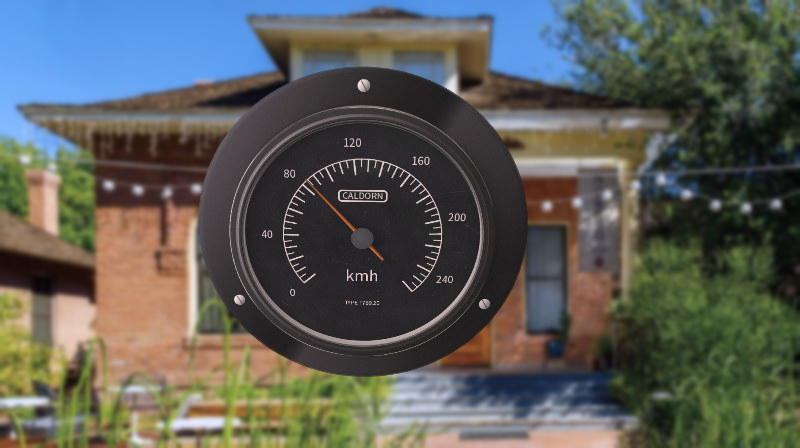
85 km/h
